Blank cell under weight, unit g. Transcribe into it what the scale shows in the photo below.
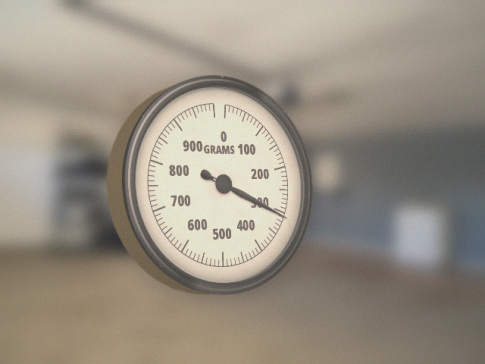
310 g
